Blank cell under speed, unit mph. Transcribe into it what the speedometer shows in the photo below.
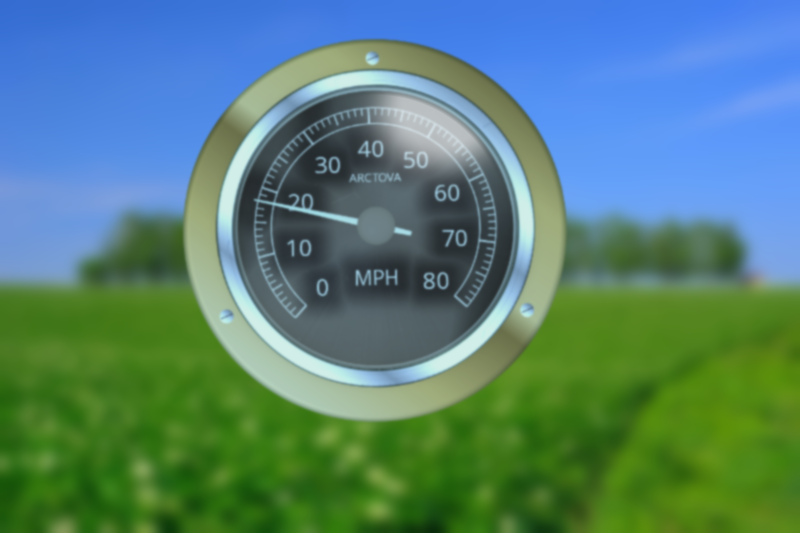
18 mph
